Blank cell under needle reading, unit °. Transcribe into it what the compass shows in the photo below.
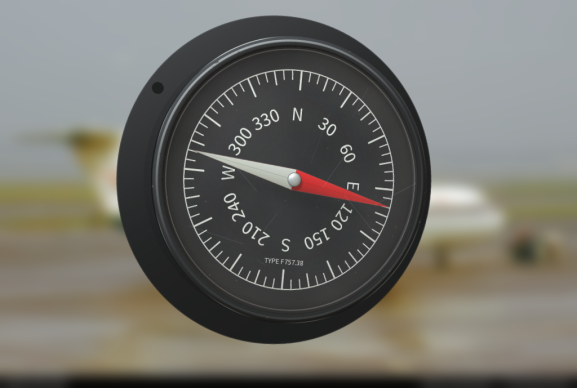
100 °
